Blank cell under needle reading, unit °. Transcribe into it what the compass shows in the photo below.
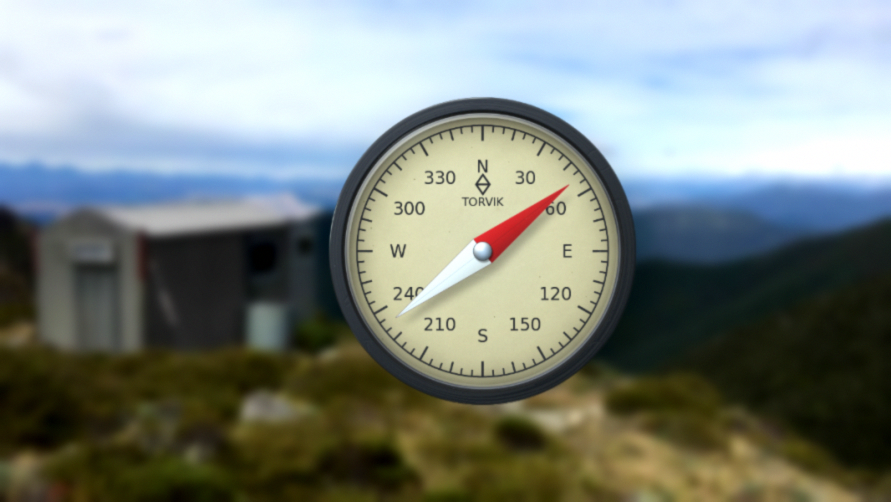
52.5 °
